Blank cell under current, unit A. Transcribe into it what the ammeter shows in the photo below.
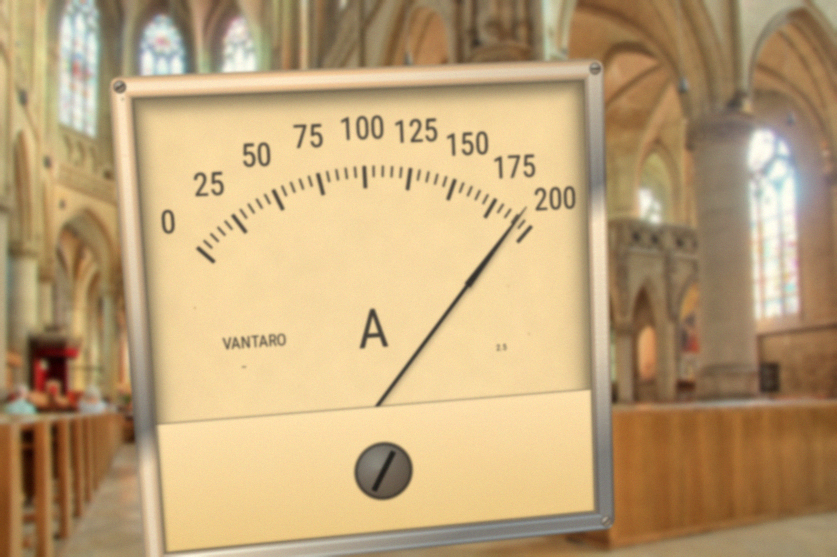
190 A
